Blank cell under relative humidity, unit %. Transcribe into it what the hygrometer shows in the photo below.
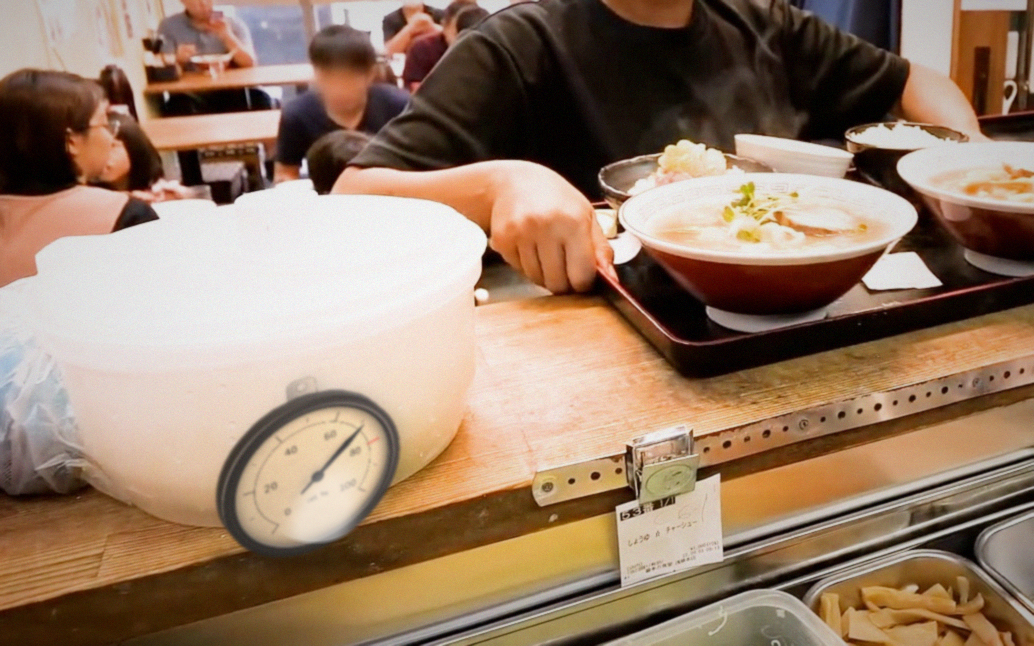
70 %
